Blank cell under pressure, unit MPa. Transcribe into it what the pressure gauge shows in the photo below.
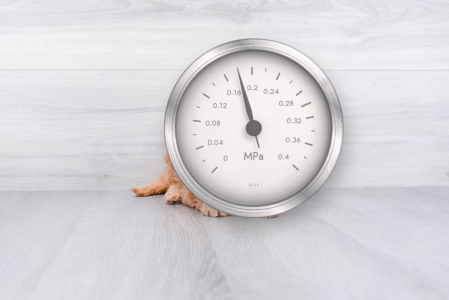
0.18 MPa
